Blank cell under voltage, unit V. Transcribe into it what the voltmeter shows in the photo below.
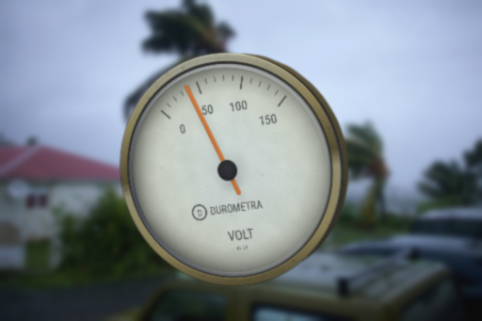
40 V
